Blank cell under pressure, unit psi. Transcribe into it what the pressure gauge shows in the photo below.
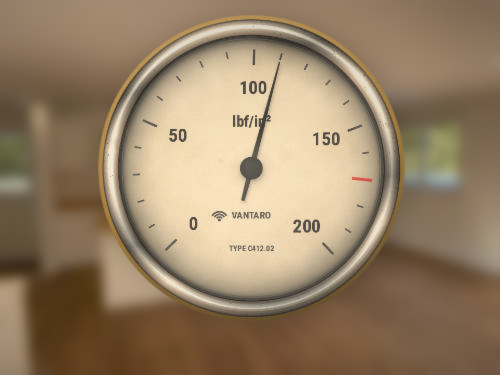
110 psi
